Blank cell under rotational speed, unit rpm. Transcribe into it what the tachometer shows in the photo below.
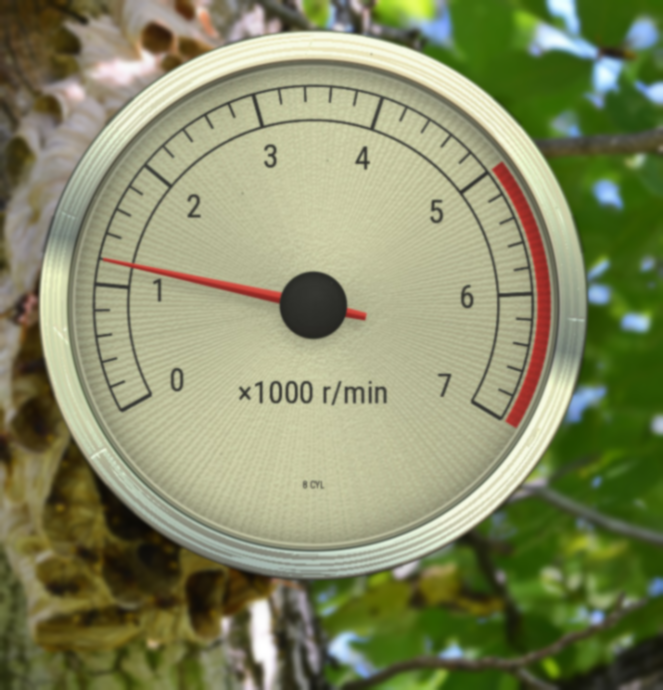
1200 rpm
